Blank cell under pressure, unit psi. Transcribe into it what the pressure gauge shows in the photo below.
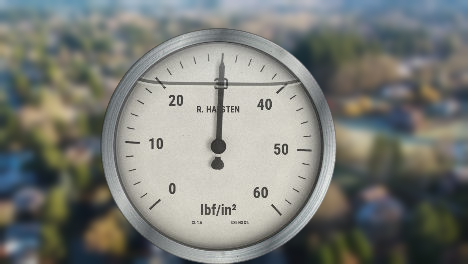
30 psi
